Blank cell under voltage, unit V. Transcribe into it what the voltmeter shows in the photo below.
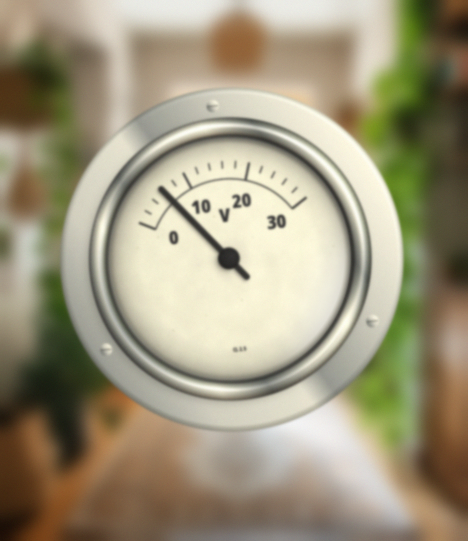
6 V
